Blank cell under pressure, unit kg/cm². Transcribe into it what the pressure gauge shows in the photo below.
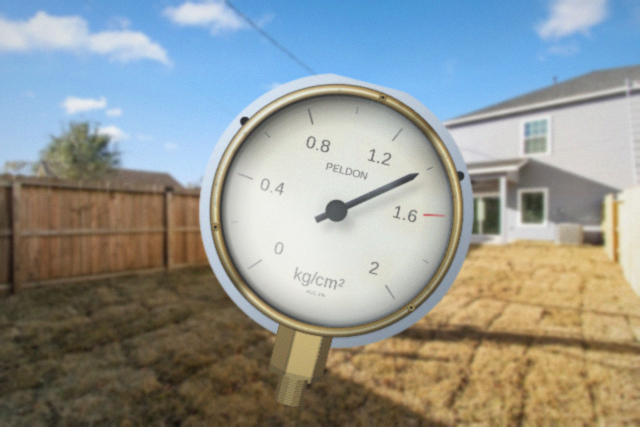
1.4 kg/cm²
